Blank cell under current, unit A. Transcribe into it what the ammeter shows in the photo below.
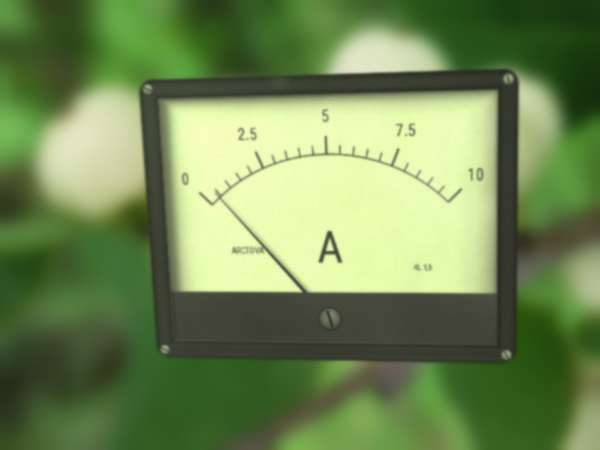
0.5 A
